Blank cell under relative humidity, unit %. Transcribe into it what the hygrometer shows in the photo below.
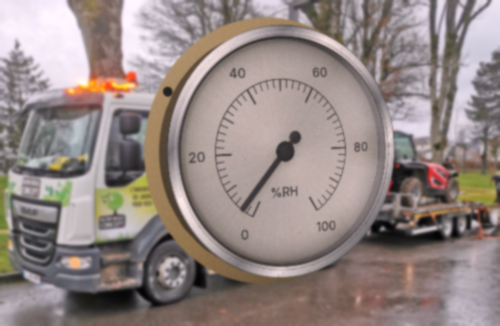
4 %
